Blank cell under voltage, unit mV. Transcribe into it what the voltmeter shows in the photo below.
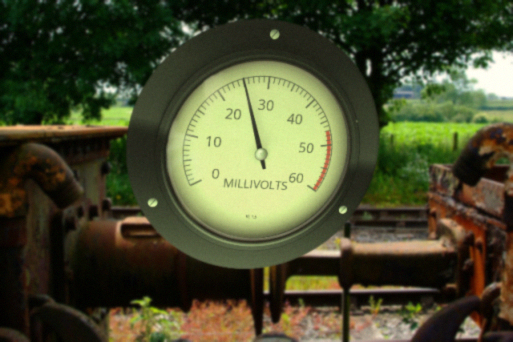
25 mV
